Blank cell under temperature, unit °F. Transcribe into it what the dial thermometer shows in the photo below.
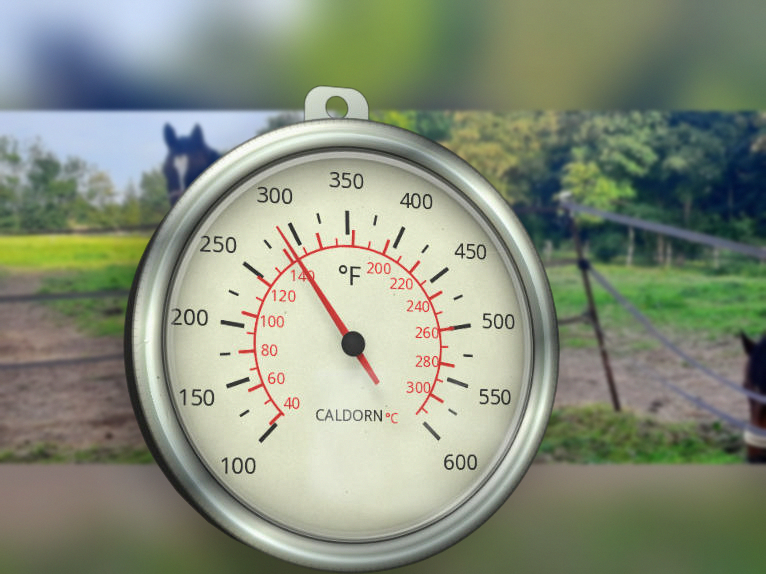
287.5 °F
